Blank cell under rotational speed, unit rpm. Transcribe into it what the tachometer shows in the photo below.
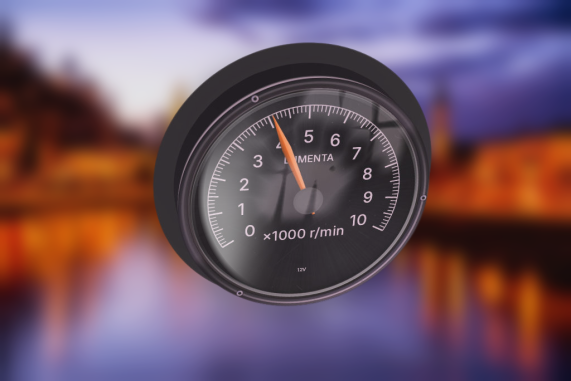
4100 rpm
